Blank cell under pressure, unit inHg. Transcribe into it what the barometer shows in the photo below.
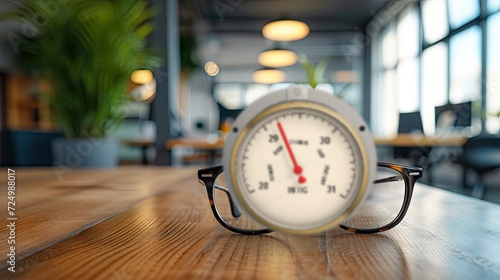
29.2 inHg
